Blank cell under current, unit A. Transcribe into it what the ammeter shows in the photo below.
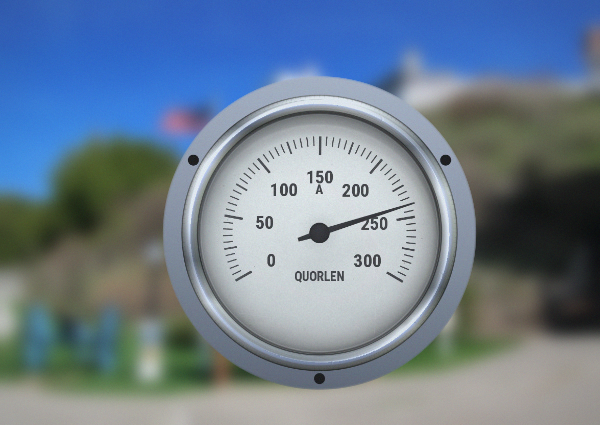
240 A
